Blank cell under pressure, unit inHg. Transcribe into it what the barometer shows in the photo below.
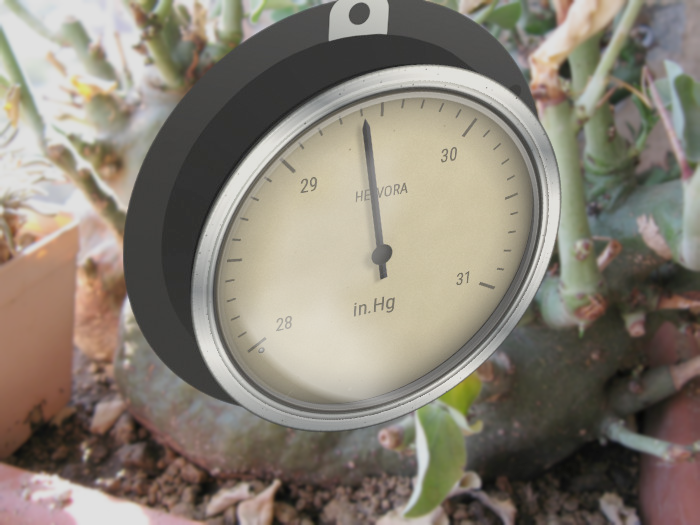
29.4 inHg
